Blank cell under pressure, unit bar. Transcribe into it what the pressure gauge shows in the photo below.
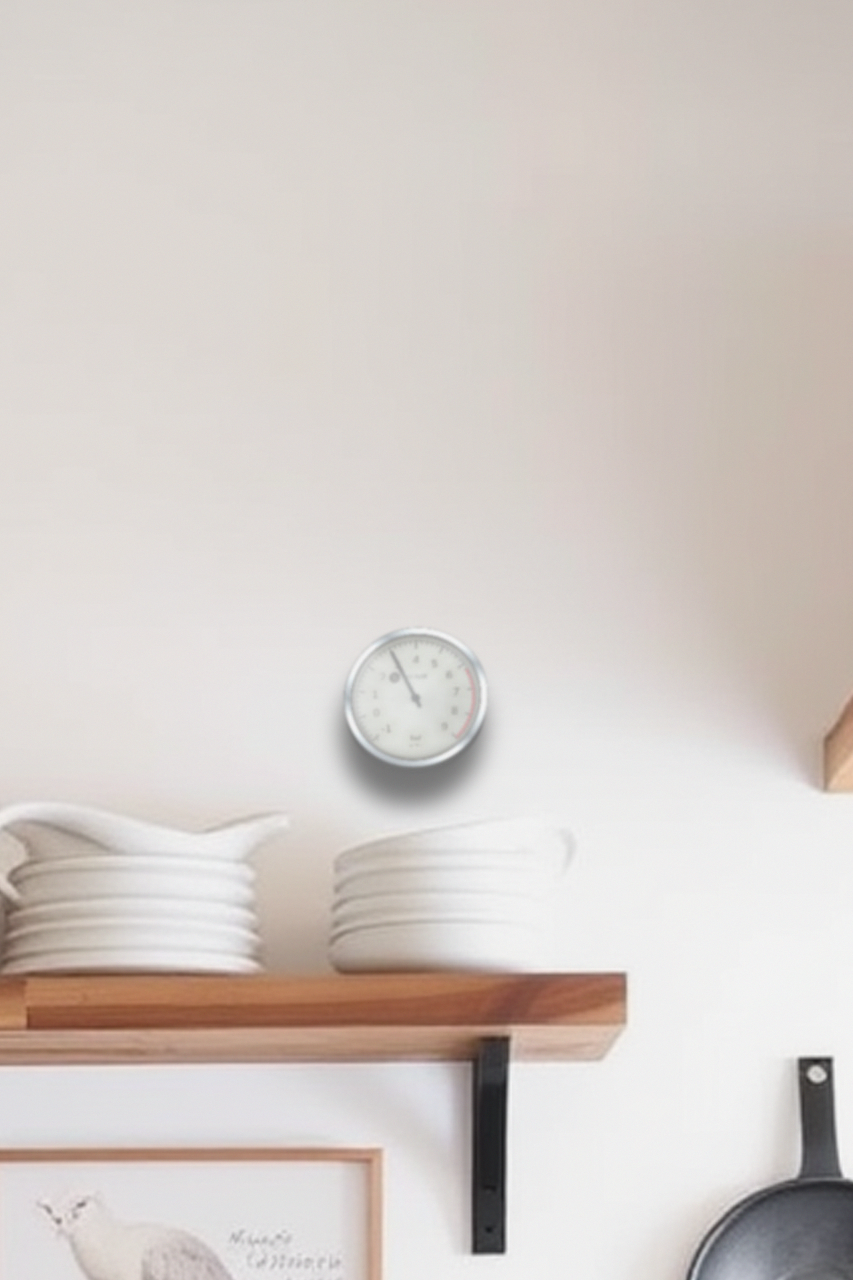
3 bar
